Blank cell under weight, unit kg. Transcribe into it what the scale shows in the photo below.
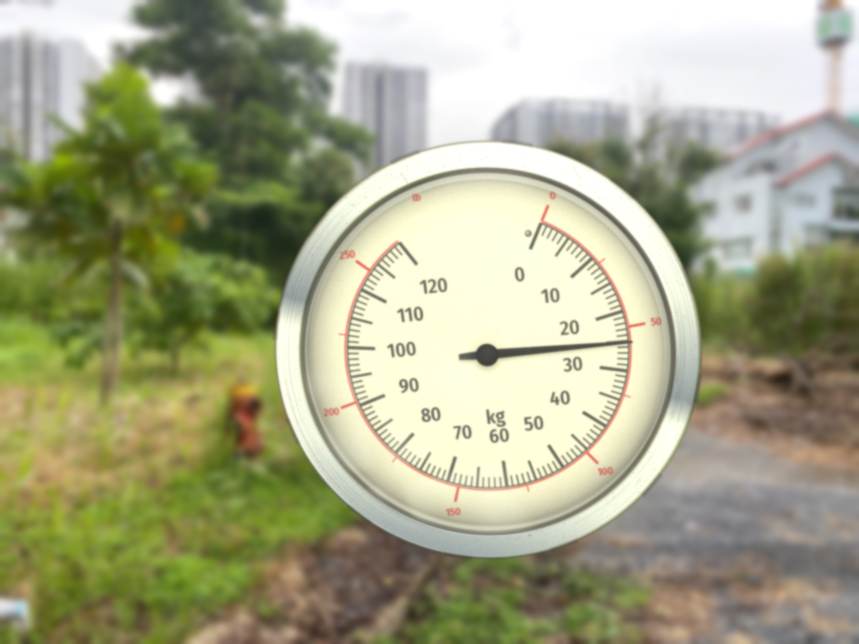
25 kg
